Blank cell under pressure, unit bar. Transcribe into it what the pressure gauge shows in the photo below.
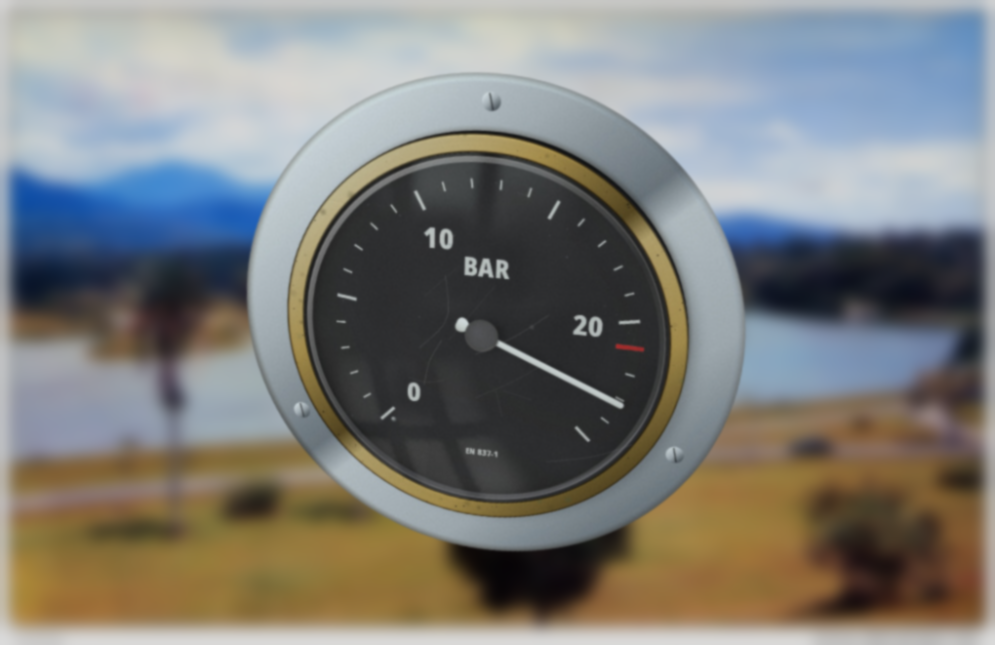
23 bar
